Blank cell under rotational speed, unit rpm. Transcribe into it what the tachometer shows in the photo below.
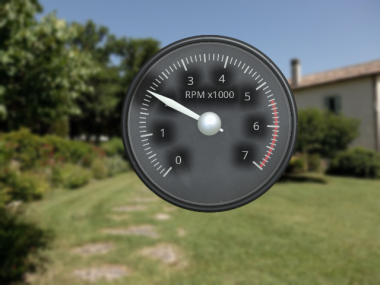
2000 rpm
